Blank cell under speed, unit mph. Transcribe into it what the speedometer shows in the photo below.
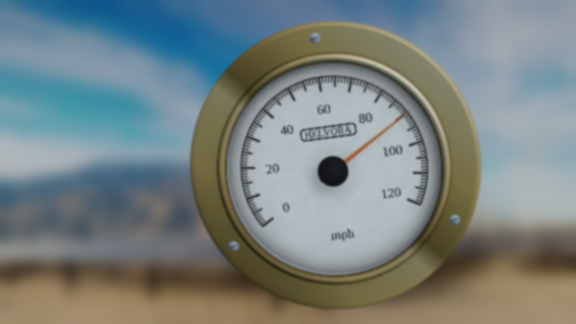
90 mph
